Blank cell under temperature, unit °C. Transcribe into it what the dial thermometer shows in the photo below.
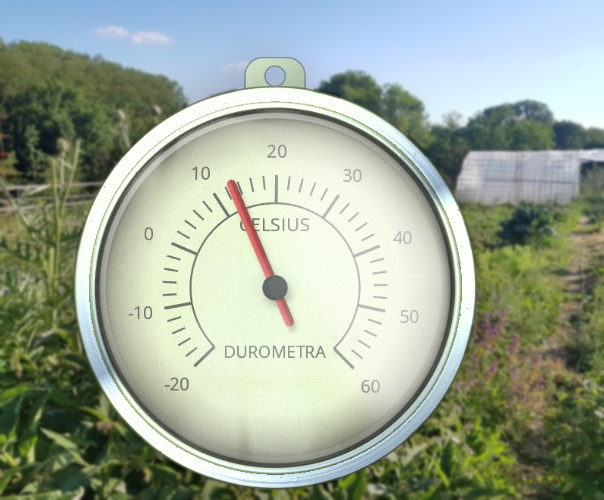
13 °C
